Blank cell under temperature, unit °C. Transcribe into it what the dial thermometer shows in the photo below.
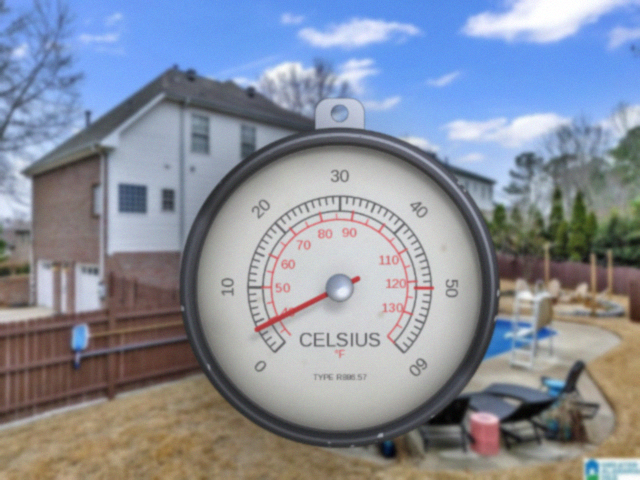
4 °C
